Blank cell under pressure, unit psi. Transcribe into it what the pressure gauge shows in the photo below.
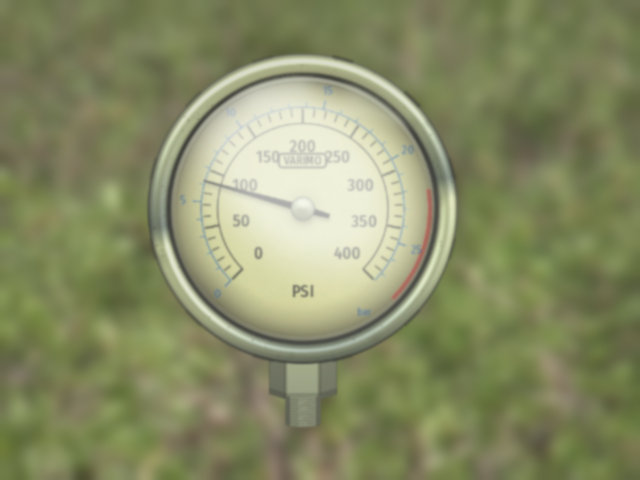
90 psi
